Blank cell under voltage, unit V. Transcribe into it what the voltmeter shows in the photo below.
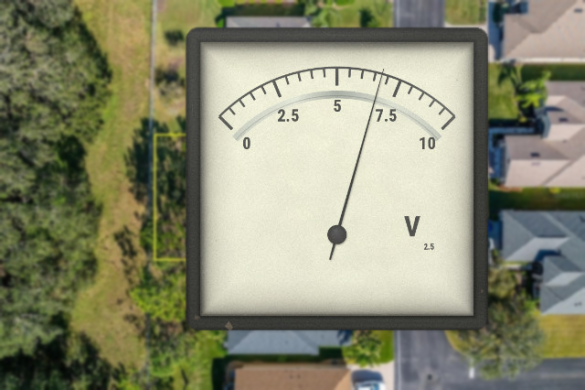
6.75 V
